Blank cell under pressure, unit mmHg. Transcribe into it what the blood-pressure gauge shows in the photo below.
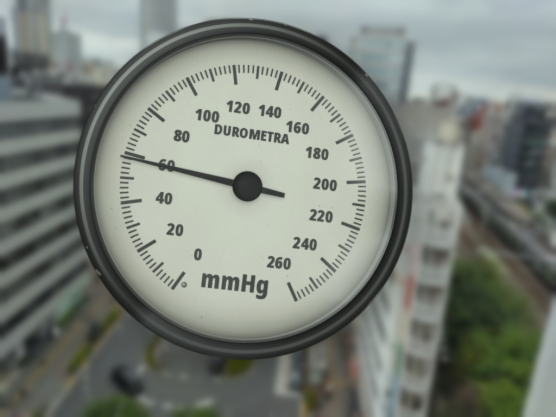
58 mmHg
